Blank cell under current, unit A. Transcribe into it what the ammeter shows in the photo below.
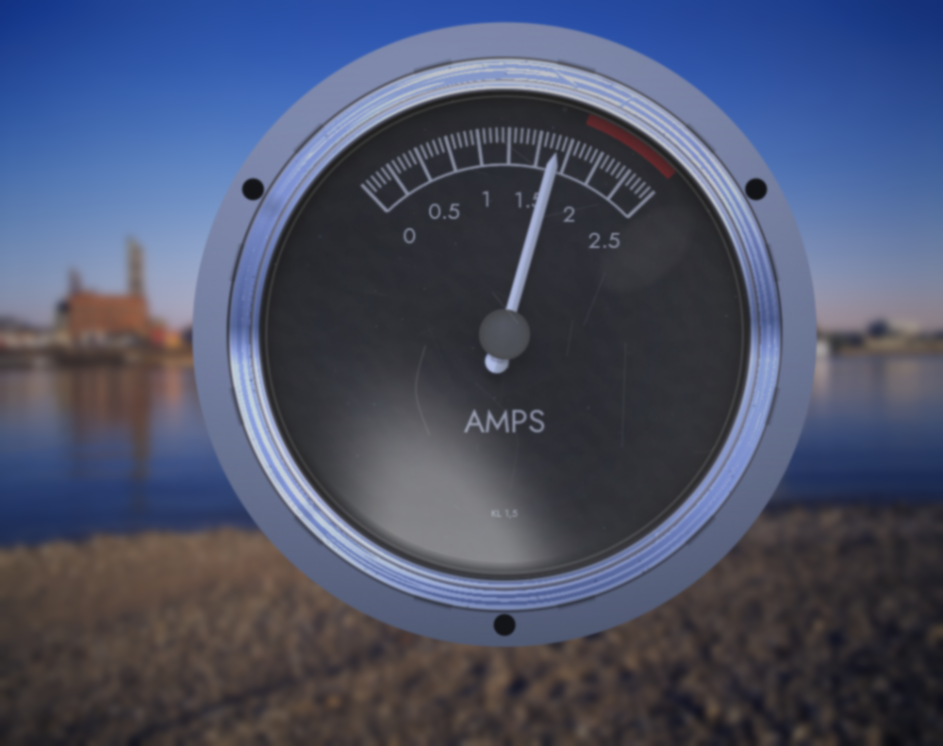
1.65 A
